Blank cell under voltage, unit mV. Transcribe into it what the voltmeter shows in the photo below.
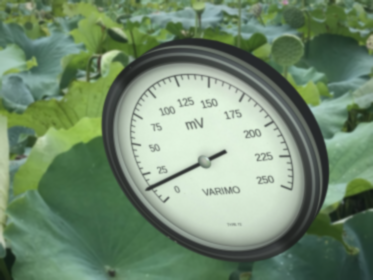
15 mV
